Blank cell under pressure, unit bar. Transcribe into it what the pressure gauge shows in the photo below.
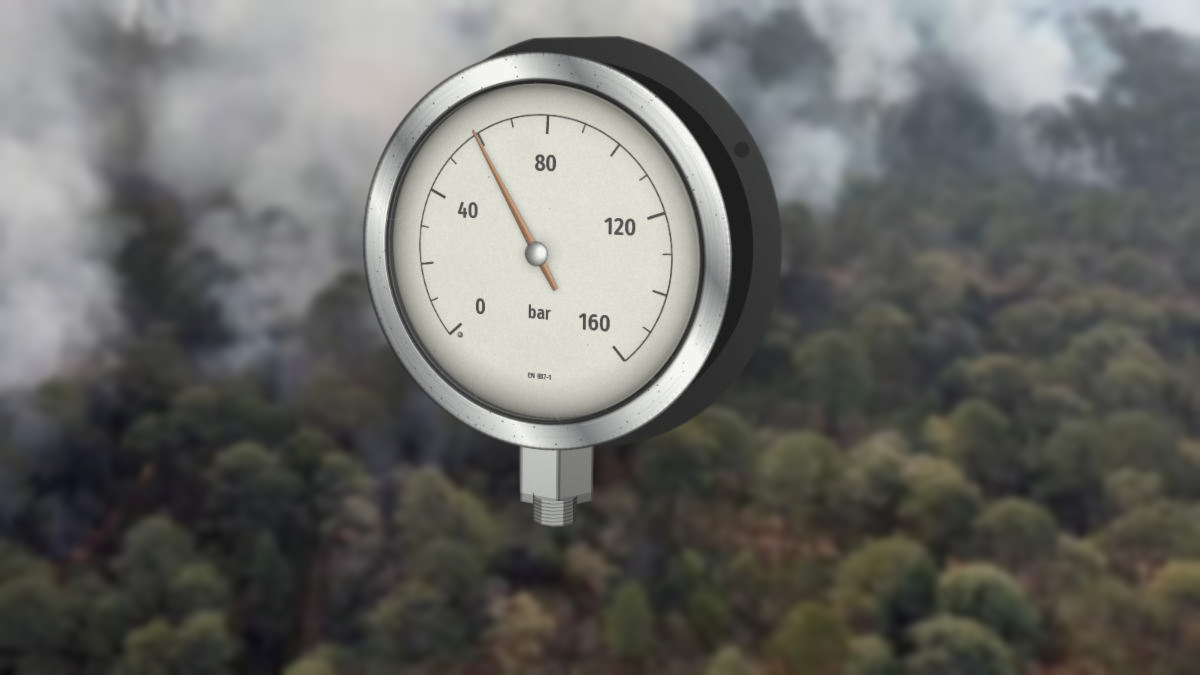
60 bar
